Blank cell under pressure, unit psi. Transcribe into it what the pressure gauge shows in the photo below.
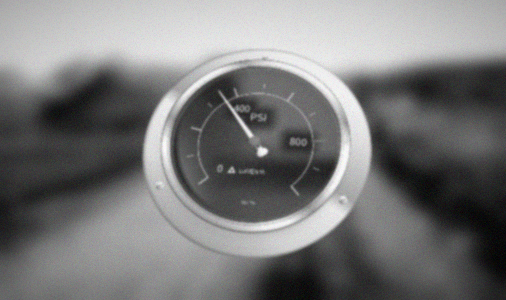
350 psi
